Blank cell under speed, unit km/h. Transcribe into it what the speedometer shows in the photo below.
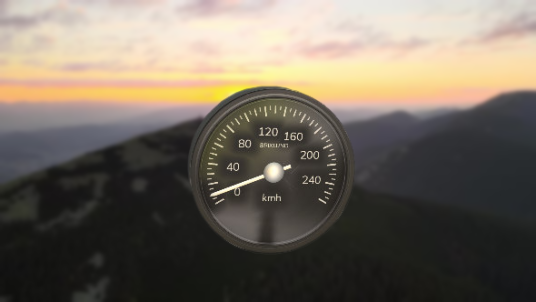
10 km/h
